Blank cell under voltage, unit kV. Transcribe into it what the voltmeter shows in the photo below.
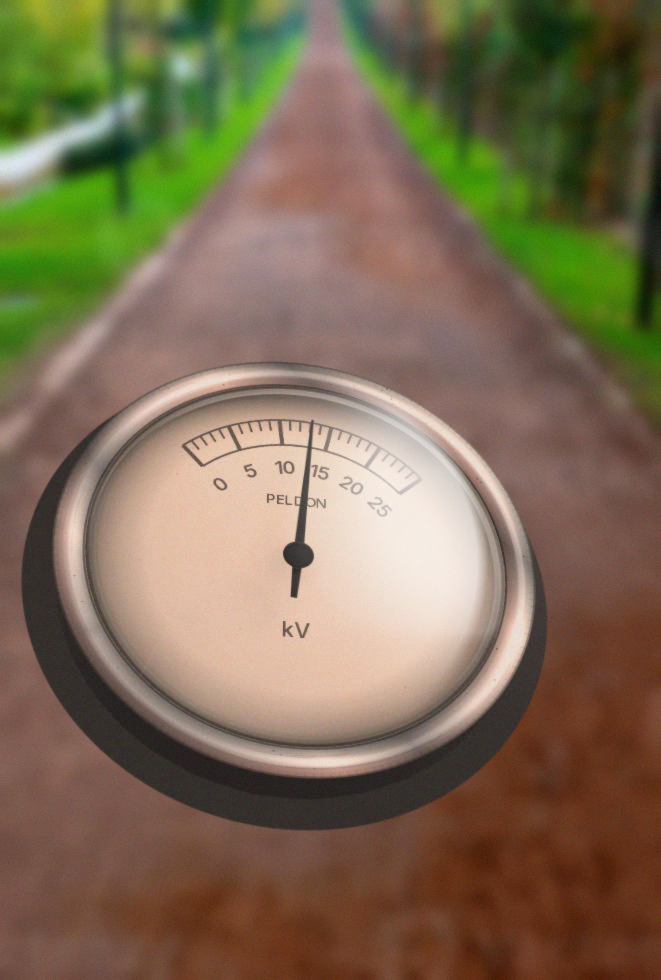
13 kV
